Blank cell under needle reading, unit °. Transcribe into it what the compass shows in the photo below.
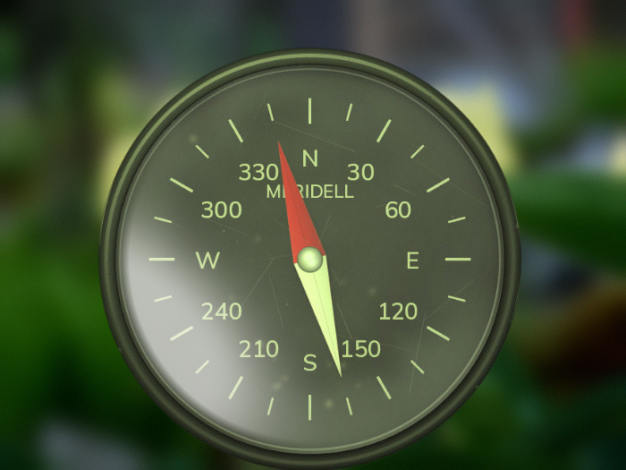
345 °
